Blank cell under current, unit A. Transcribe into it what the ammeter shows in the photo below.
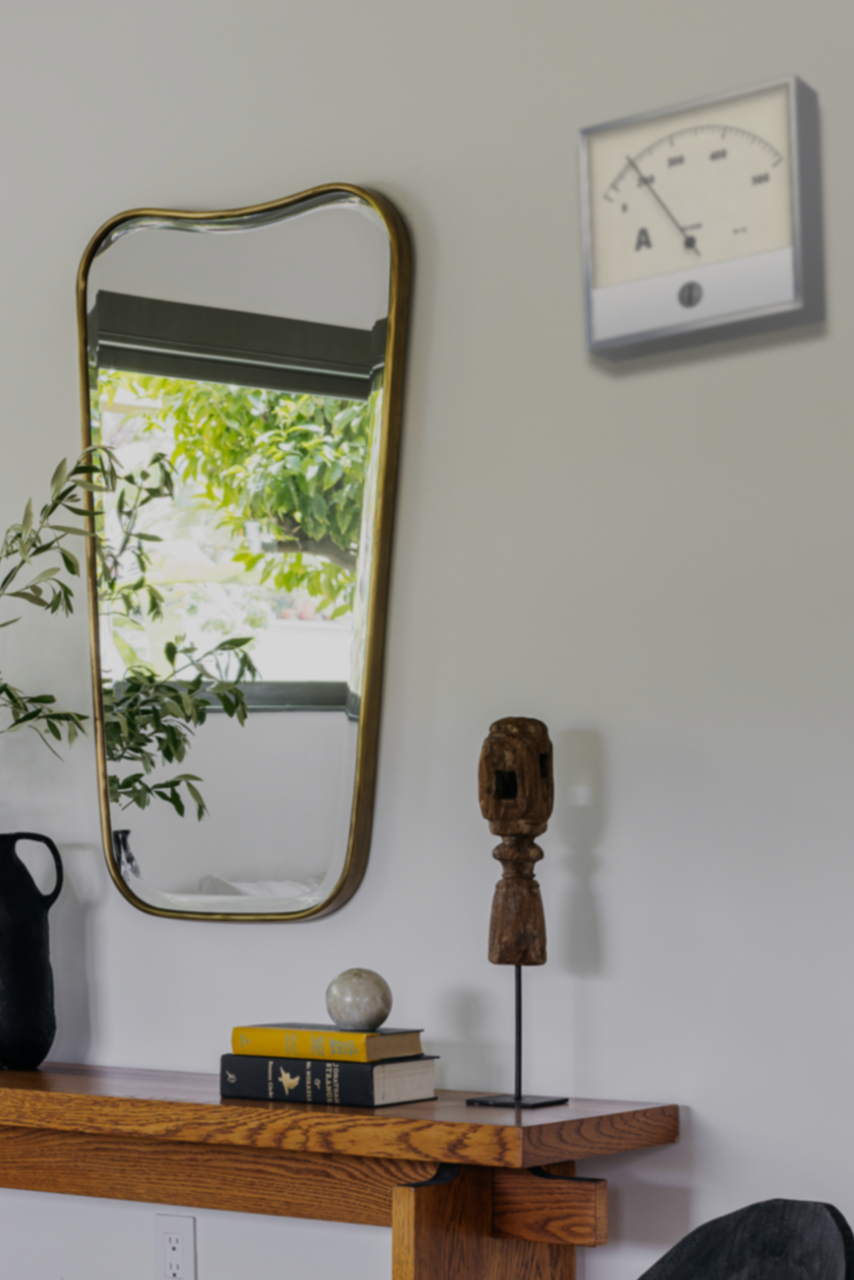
200 A
